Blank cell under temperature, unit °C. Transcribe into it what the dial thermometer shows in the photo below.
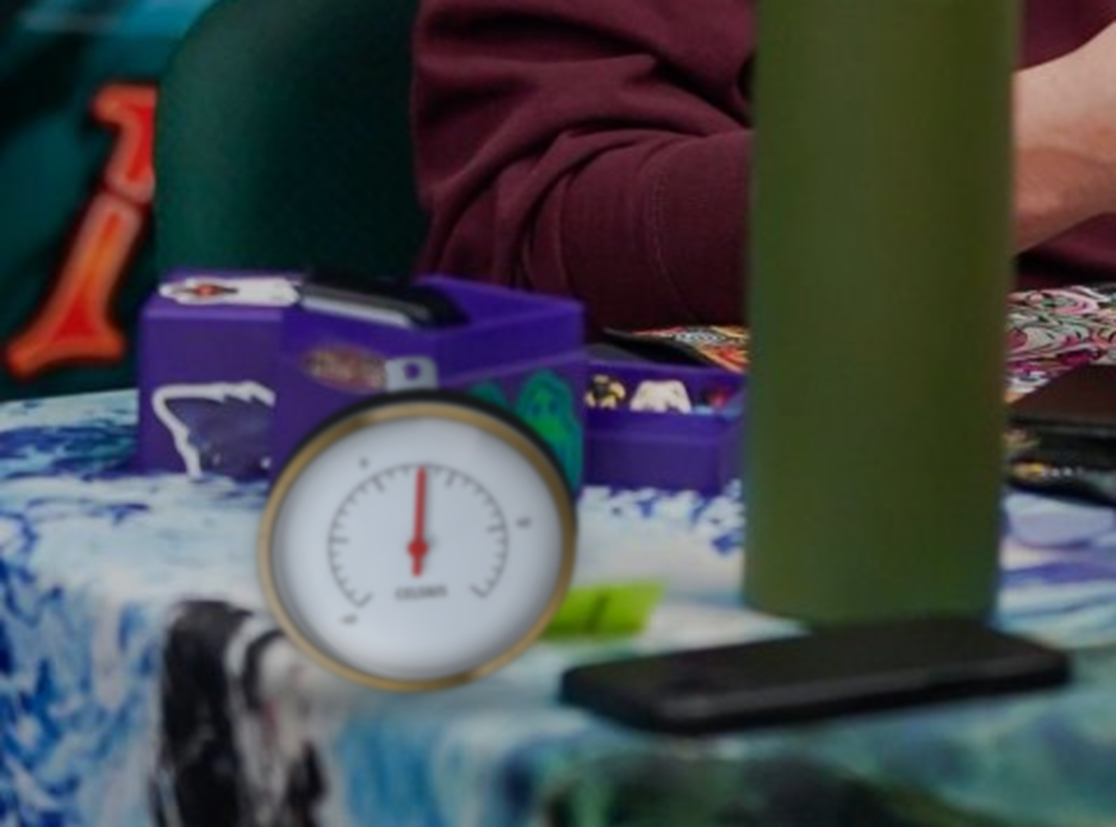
12 °C
